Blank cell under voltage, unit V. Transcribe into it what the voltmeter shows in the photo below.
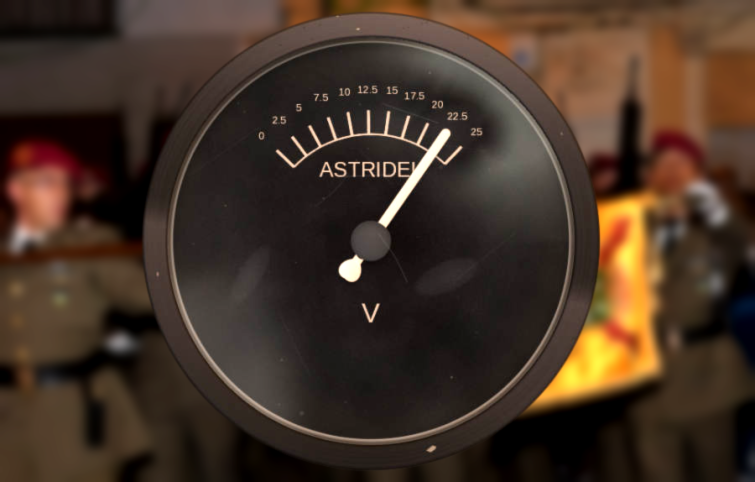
22.5 V
